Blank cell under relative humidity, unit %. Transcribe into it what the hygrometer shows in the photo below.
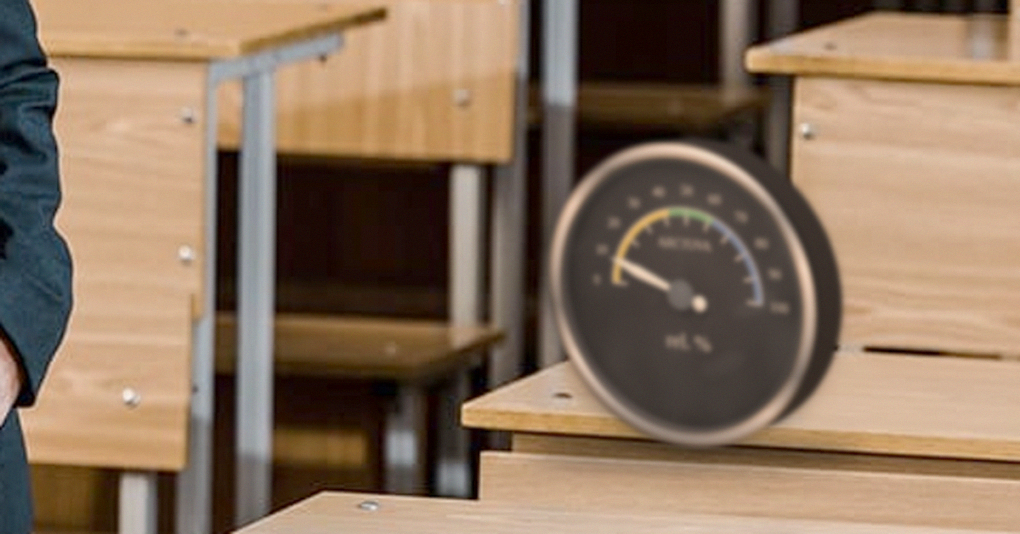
10 %
